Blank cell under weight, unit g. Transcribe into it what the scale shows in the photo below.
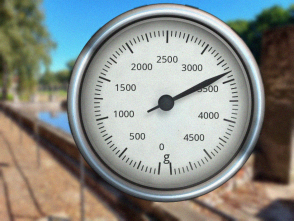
3400 g
